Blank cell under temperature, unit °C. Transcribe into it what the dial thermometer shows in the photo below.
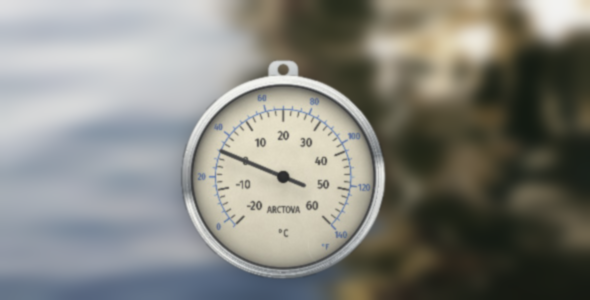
0 °C
